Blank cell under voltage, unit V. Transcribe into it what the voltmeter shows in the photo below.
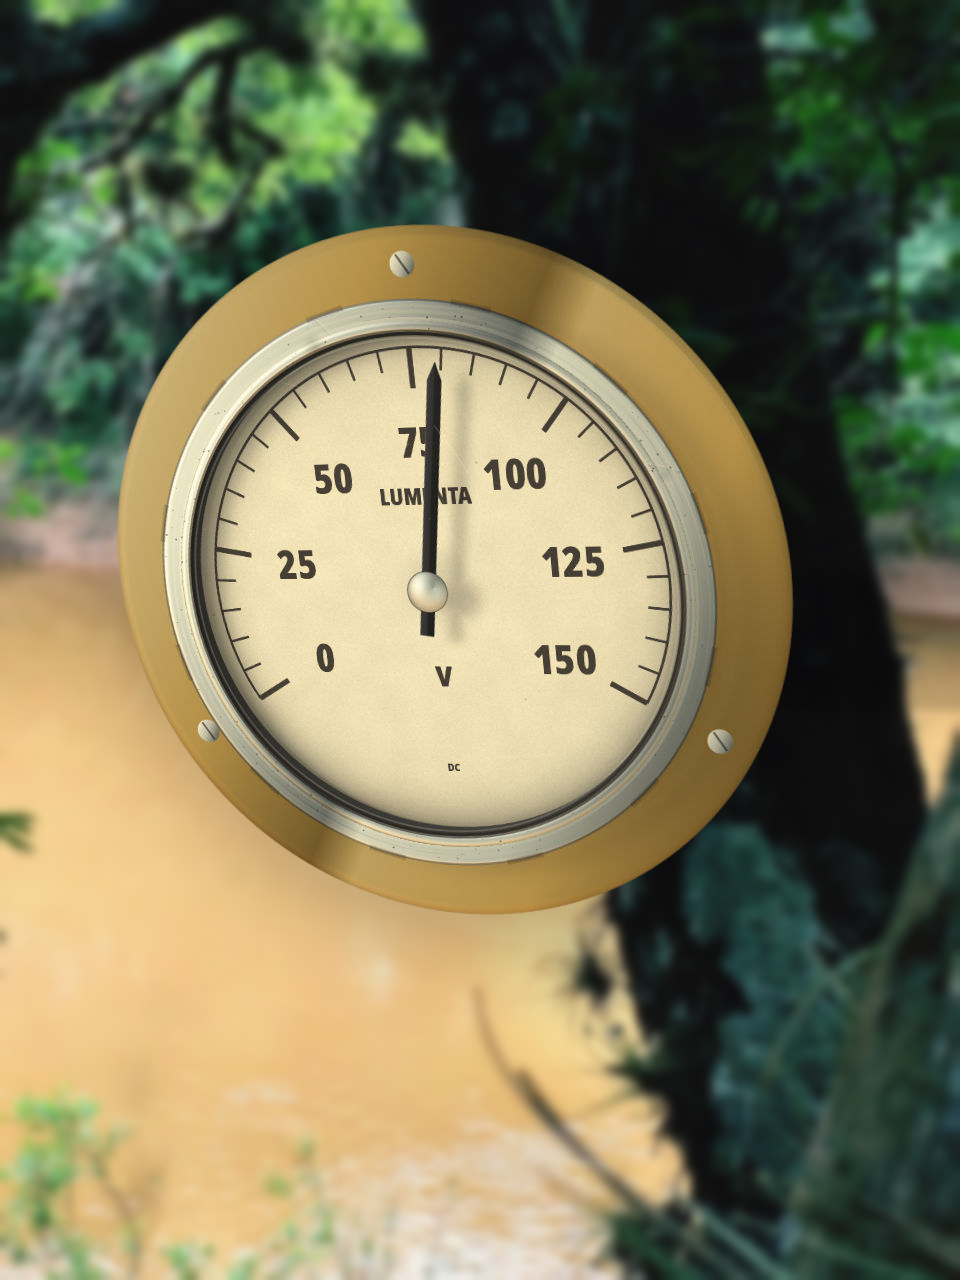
80 V
